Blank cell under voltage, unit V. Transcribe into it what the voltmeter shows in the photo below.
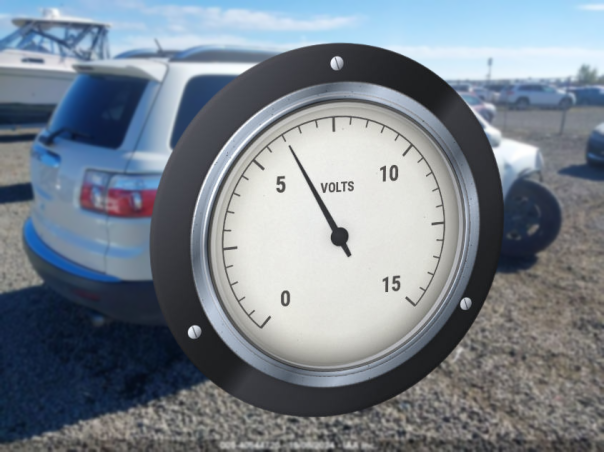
6 V
